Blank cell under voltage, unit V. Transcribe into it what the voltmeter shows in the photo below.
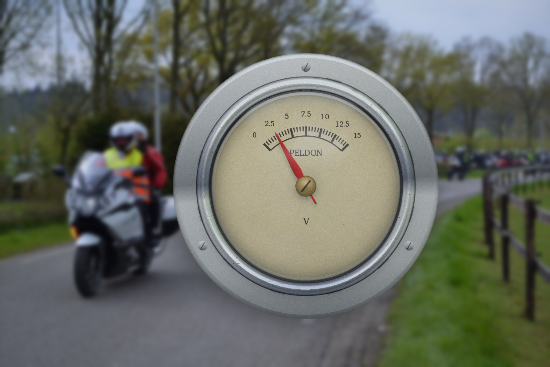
2.5 V
